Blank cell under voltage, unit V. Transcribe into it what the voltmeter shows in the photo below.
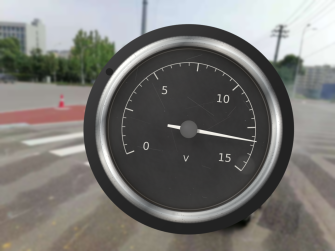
13.25 V
